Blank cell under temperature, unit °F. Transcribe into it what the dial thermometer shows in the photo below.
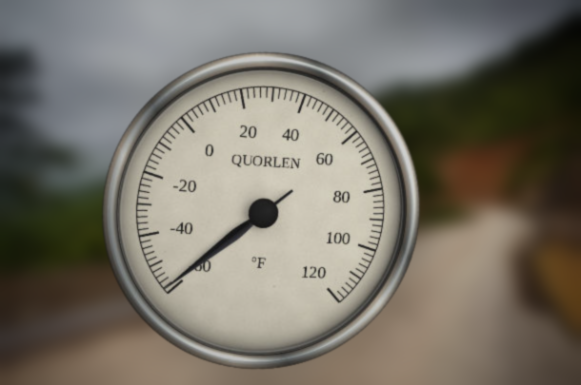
-58 °F
